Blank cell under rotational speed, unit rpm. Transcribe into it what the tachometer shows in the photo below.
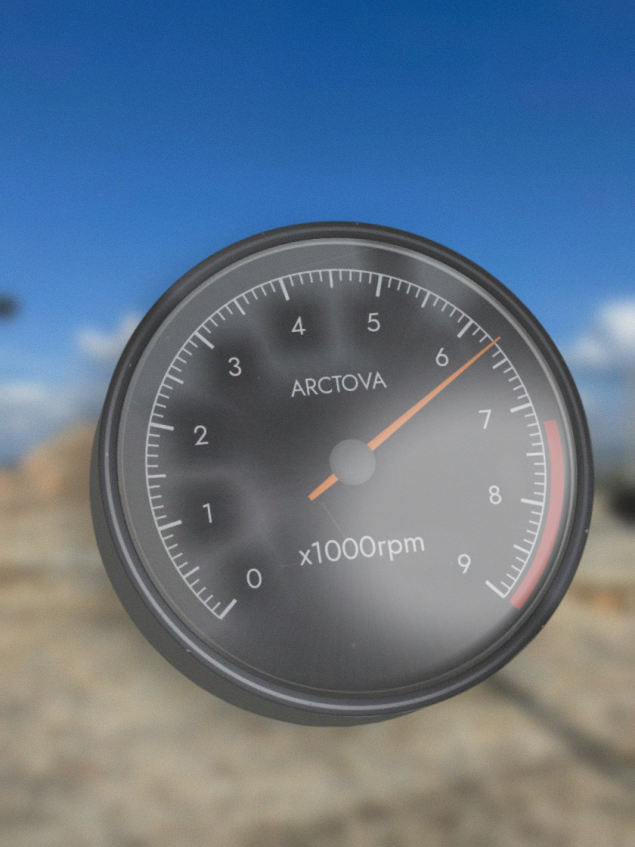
6300 rpm
